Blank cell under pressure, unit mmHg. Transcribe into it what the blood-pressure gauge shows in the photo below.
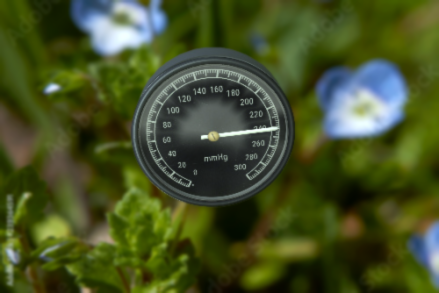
240 mmHg
